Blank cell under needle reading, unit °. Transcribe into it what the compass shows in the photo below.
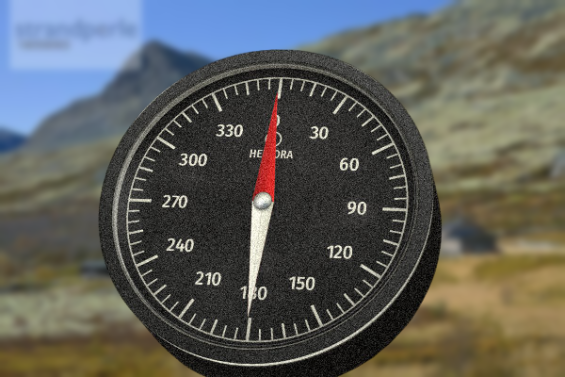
0 °
